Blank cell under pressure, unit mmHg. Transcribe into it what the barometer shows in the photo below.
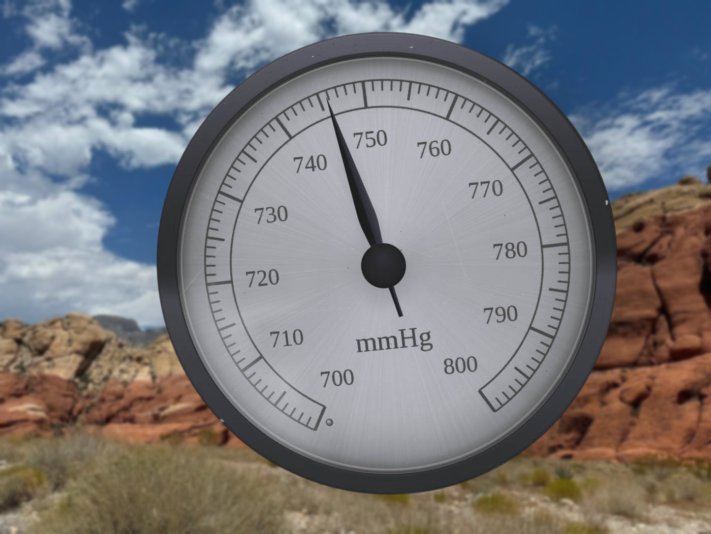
746 mmHg
